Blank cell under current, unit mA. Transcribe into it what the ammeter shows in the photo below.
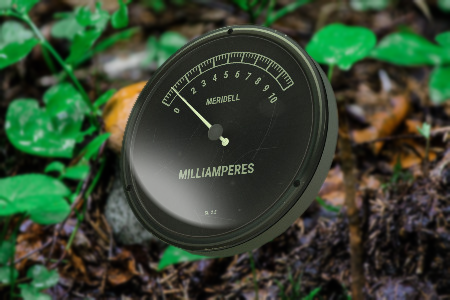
1 mA
